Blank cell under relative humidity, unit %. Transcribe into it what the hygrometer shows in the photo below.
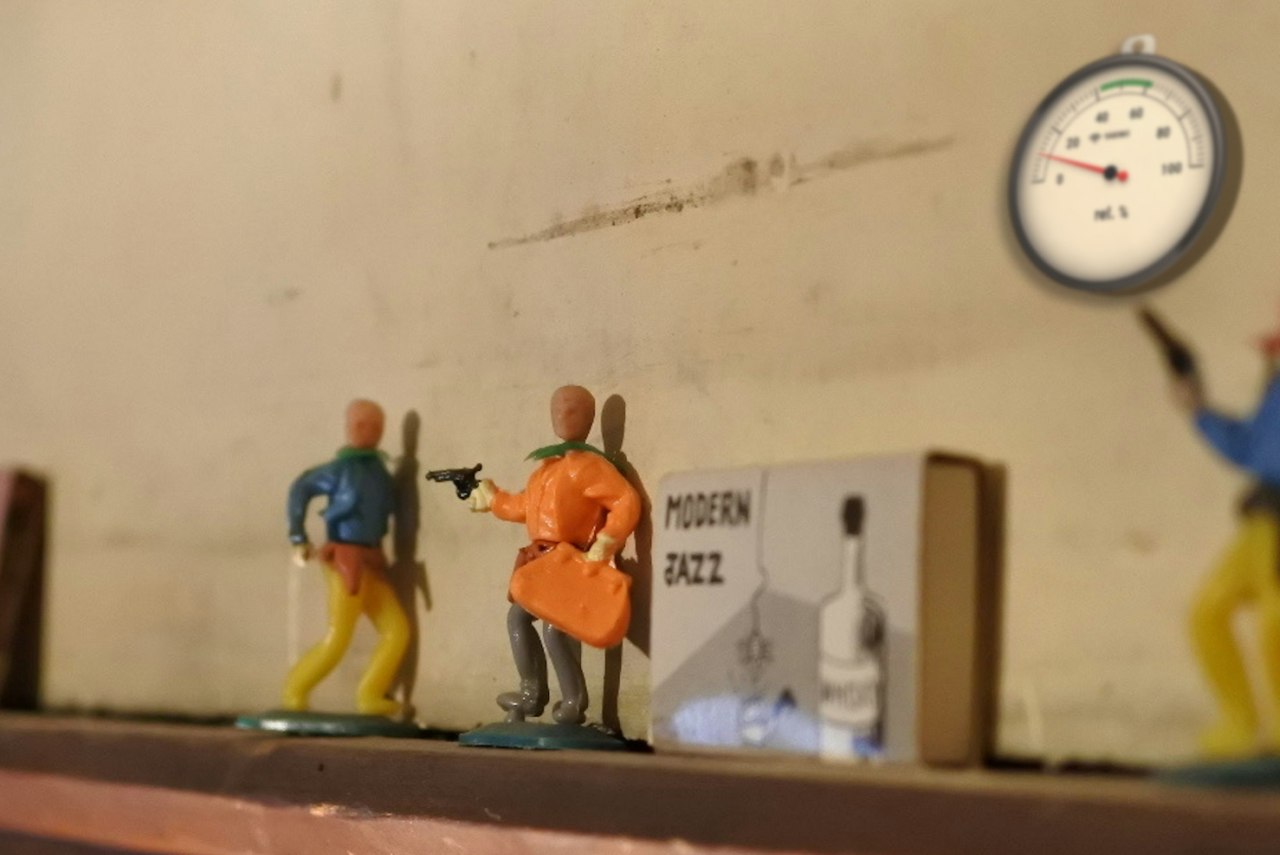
10 %
